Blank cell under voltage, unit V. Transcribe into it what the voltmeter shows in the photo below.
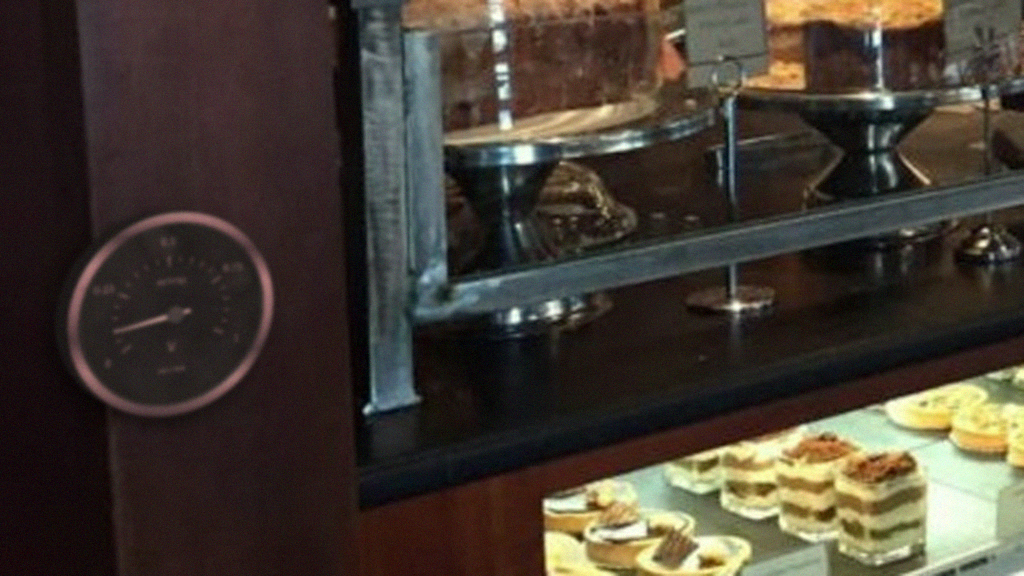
0.1 V
